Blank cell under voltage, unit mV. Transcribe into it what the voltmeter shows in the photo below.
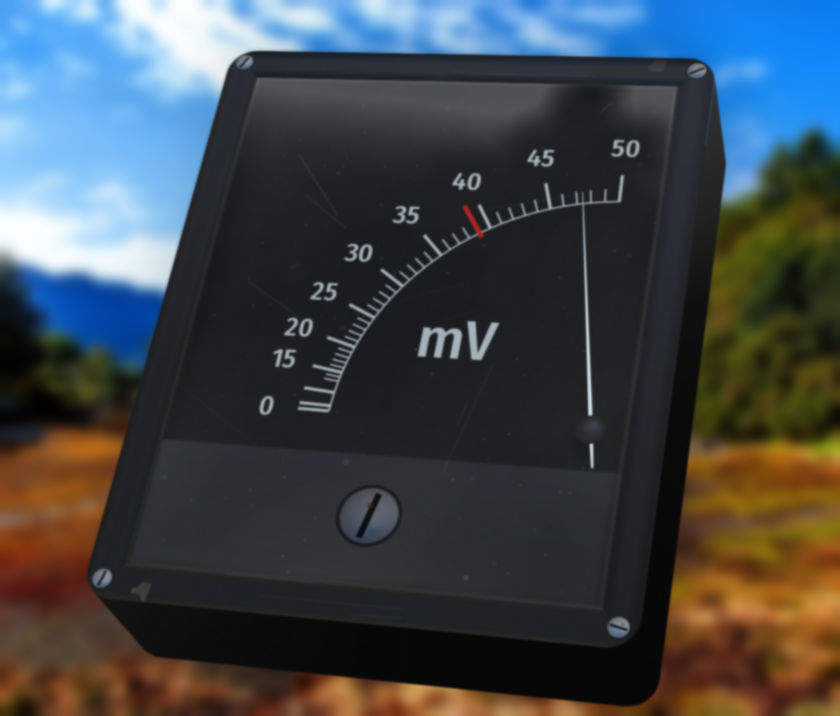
47.5 mV
